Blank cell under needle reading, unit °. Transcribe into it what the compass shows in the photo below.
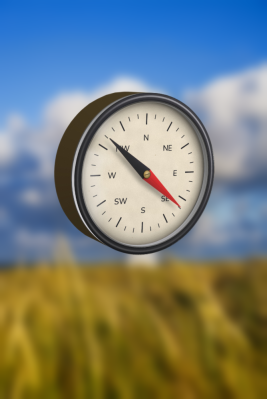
130 °
